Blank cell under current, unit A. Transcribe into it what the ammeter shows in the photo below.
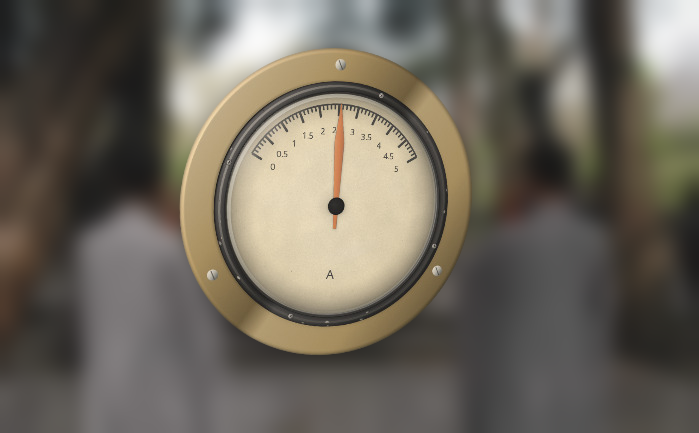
2.5 A
